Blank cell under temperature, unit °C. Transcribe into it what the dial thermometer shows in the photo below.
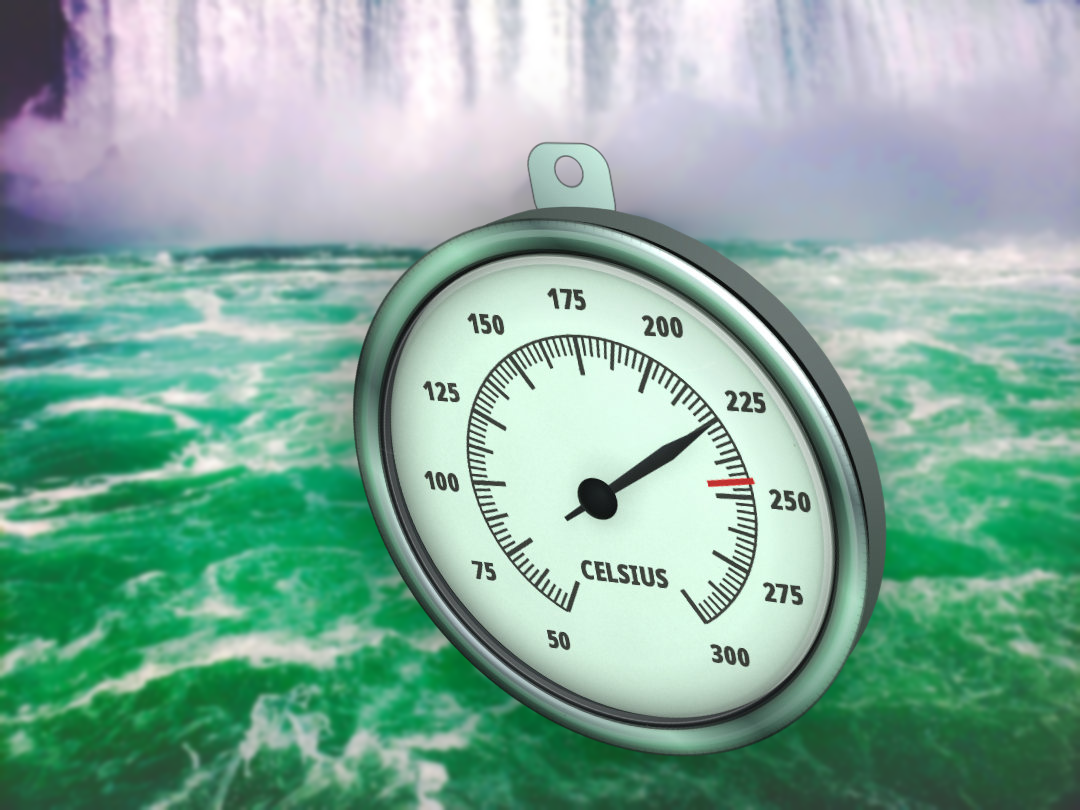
225 °C
